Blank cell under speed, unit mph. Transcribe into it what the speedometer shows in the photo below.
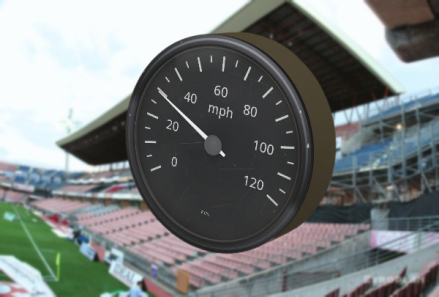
30 mph
